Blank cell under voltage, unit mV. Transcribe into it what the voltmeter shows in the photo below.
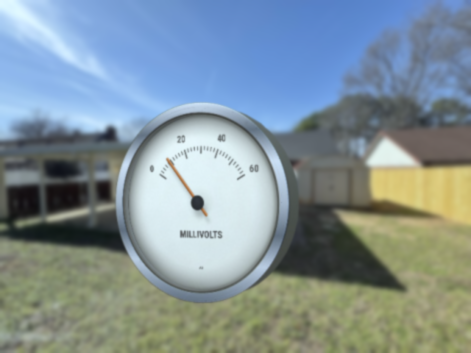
10 mV
